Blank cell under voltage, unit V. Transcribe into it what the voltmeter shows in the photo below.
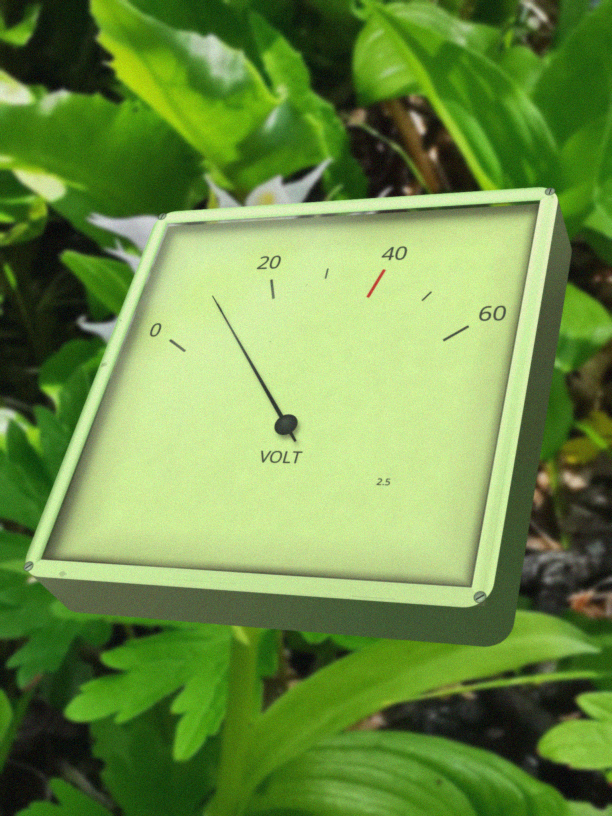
10 V
